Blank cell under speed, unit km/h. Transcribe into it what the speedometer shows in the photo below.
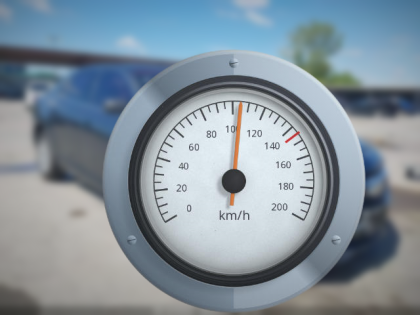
105 km/h
